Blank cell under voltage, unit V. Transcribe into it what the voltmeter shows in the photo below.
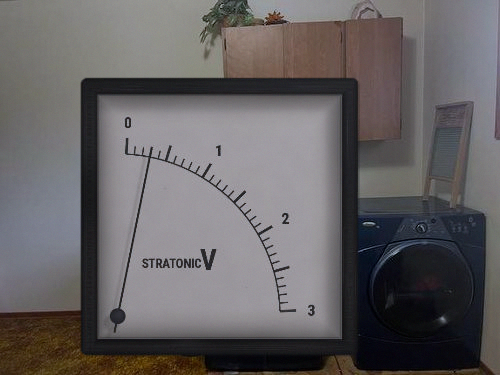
0.3 V
